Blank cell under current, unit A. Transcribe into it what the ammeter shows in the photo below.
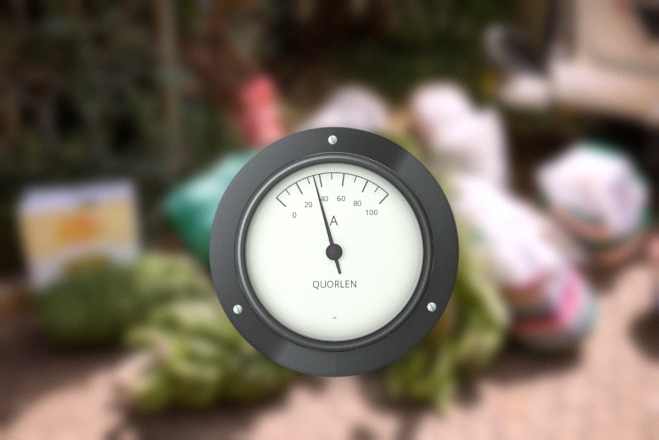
35 A
